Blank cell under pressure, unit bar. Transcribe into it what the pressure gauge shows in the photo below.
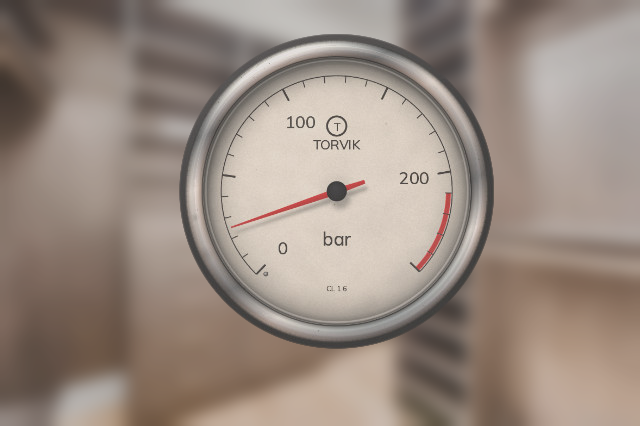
25 bar
